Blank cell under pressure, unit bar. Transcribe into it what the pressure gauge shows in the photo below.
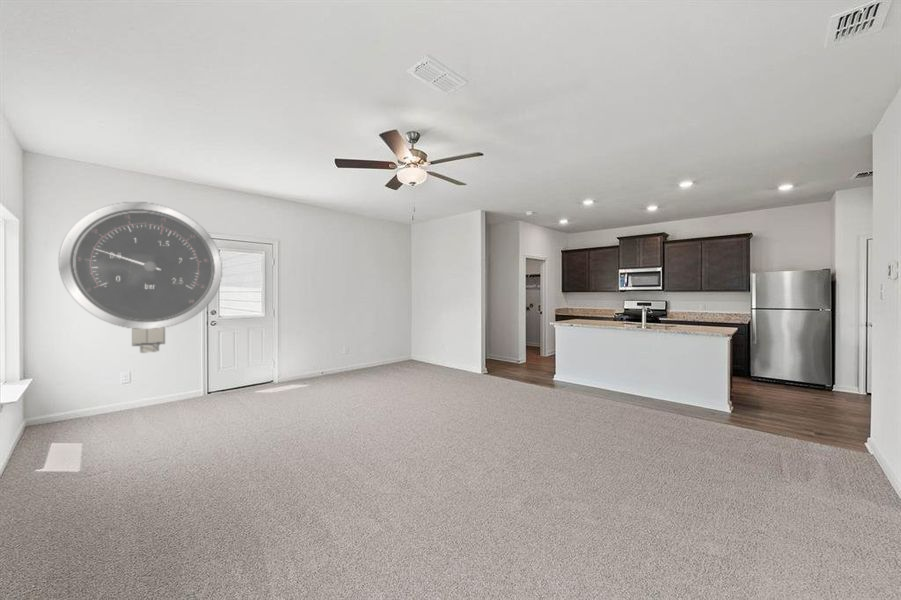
0.5 bar
